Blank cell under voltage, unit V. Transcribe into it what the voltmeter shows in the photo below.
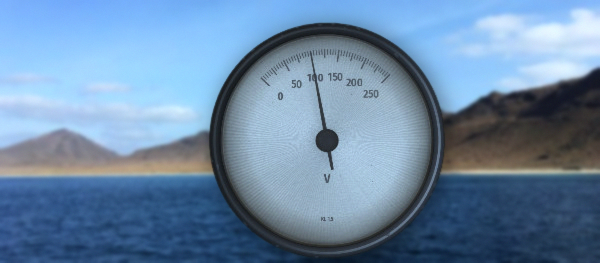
100 V
